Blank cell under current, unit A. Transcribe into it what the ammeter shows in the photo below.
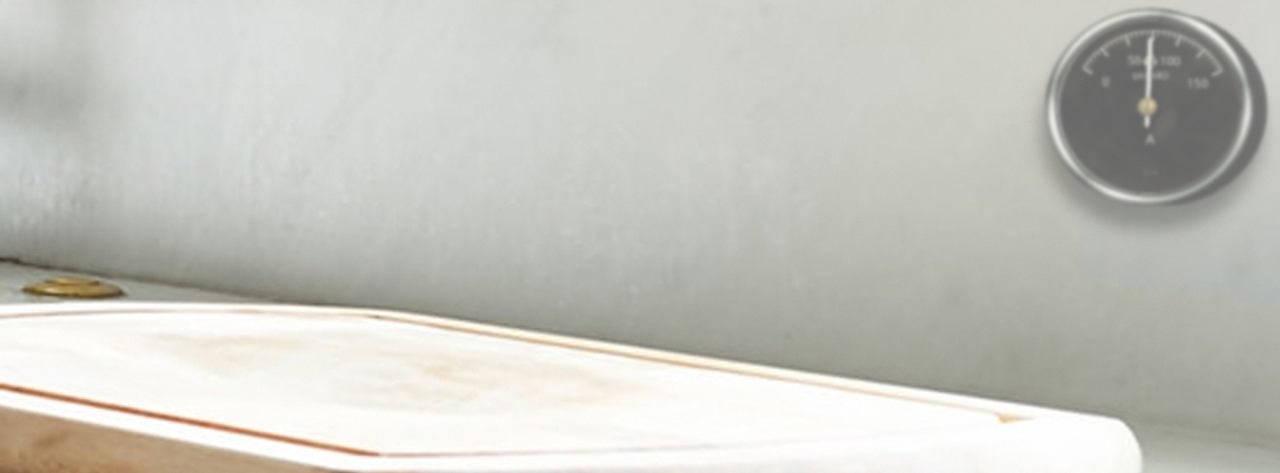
75 A
